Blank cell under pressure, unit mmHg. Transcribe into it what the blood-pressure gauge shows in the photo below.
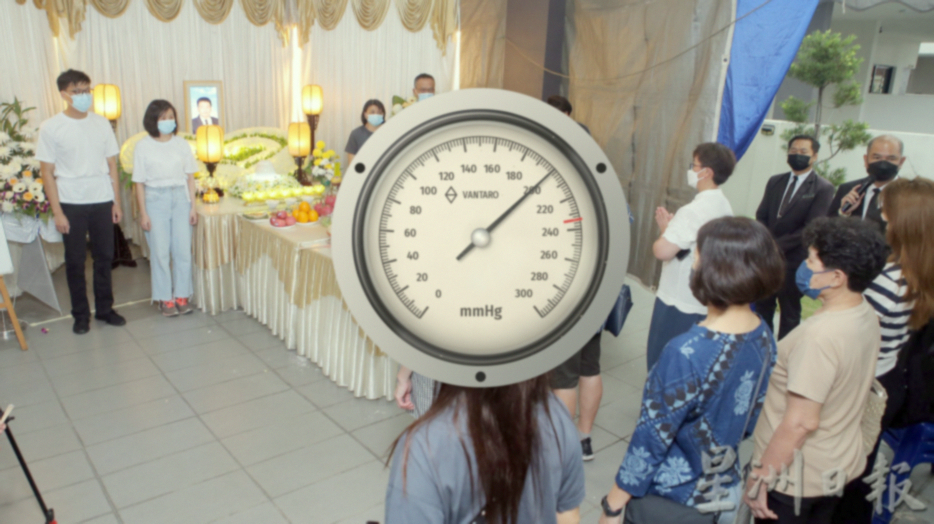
200 mmHg
